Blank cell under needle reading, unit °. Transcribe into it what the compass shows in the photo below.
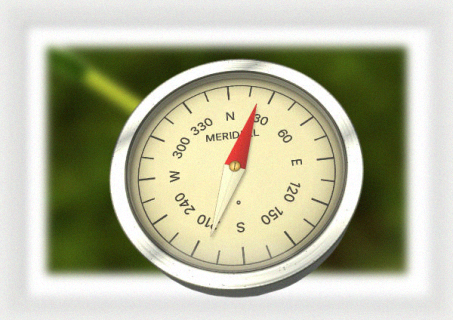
22.5 °
